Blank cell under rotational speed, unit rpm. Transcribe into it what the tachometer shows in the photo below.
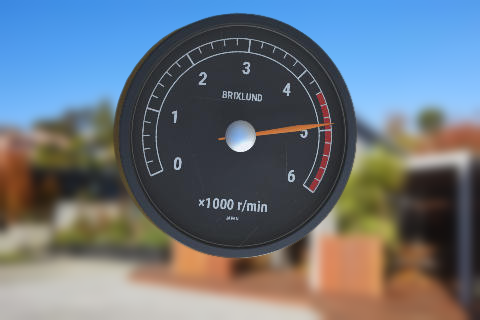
4900 rpm
